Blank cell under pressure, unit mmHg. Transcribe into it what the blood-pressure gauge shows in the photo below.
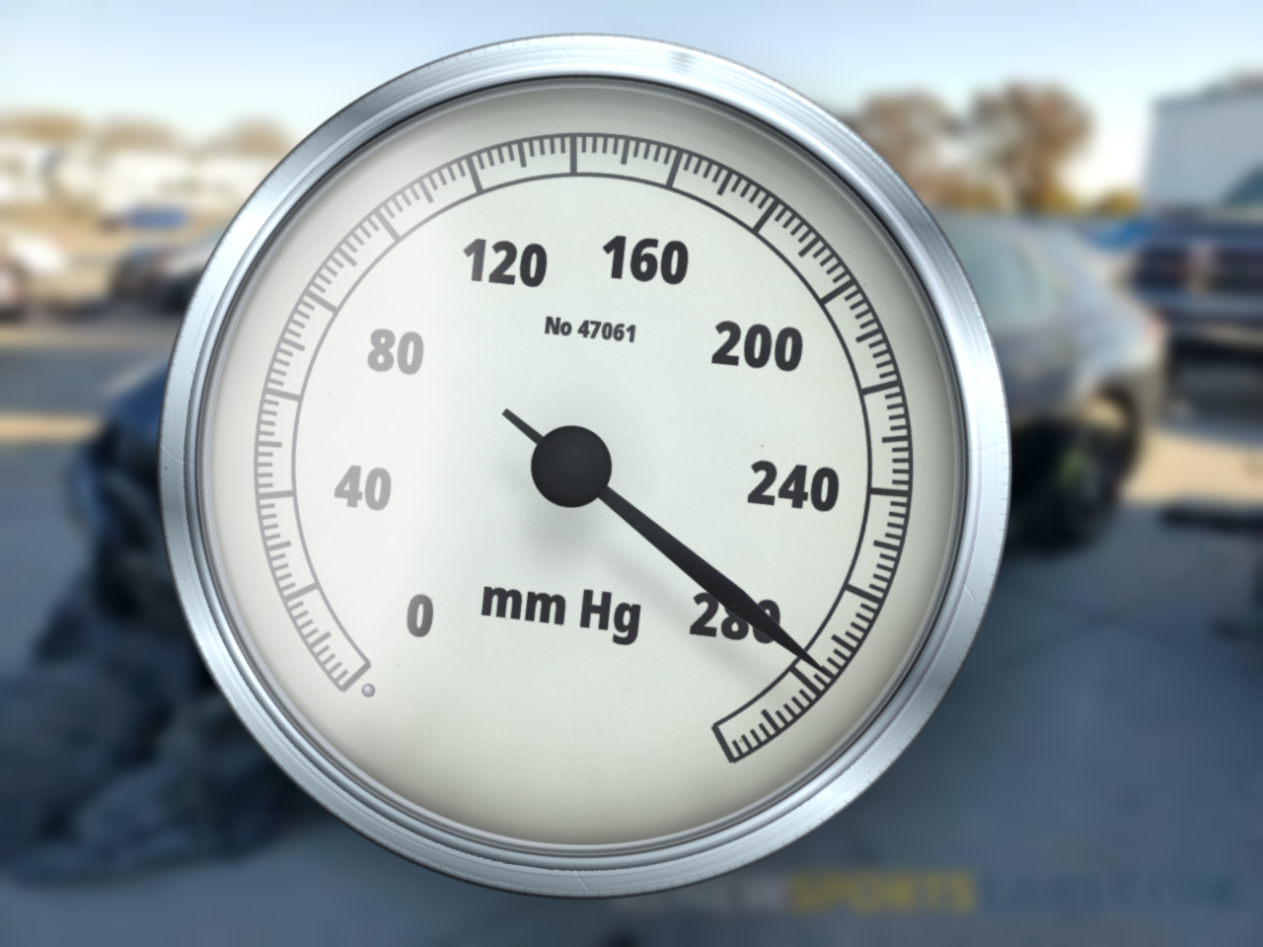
276 mmHg
